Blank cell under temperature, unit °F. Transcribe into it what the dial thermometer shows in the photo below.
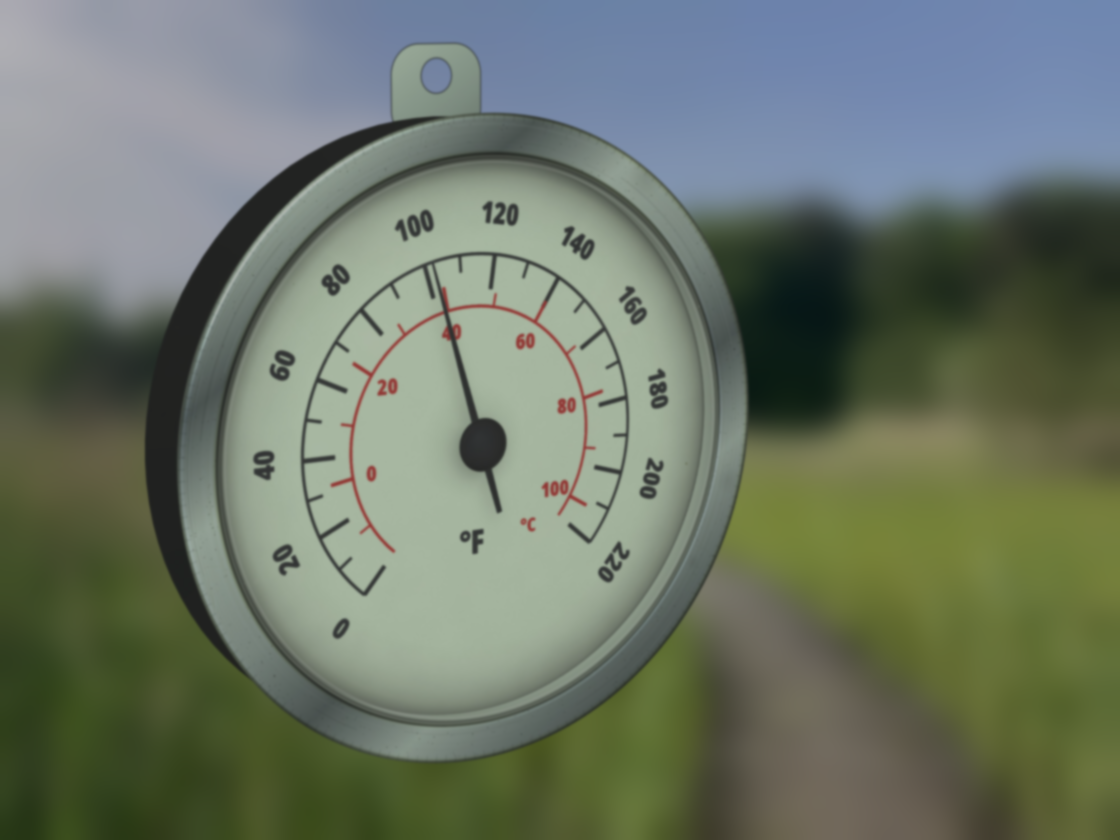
100 °F
